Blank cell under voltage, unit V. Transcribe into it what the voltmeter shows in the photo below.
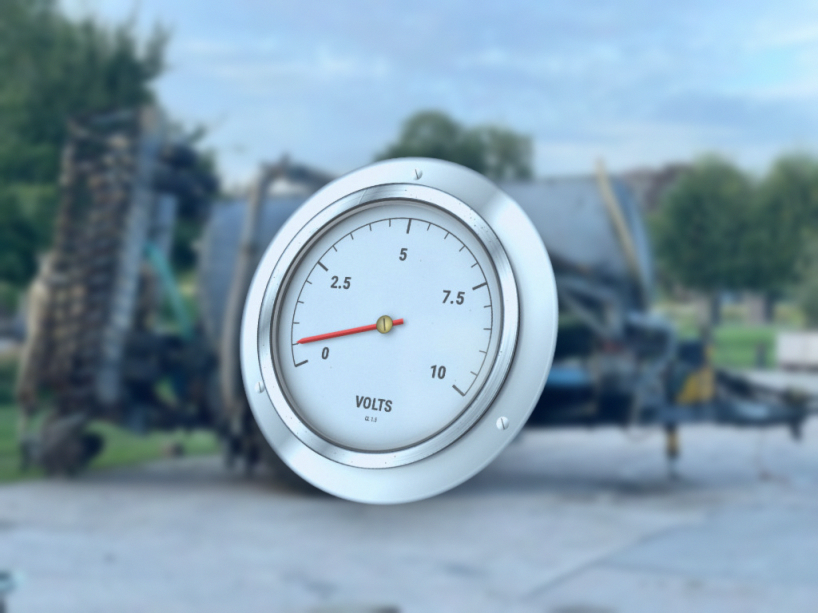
0.5 V
